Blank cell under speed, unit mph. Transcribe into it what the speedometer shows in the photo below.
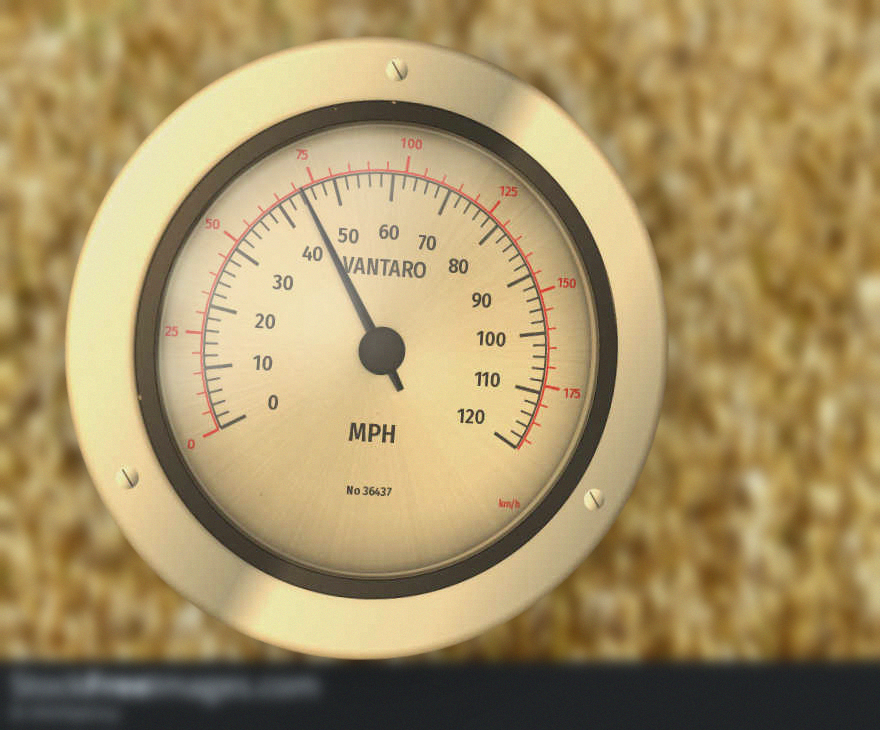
44 mph
